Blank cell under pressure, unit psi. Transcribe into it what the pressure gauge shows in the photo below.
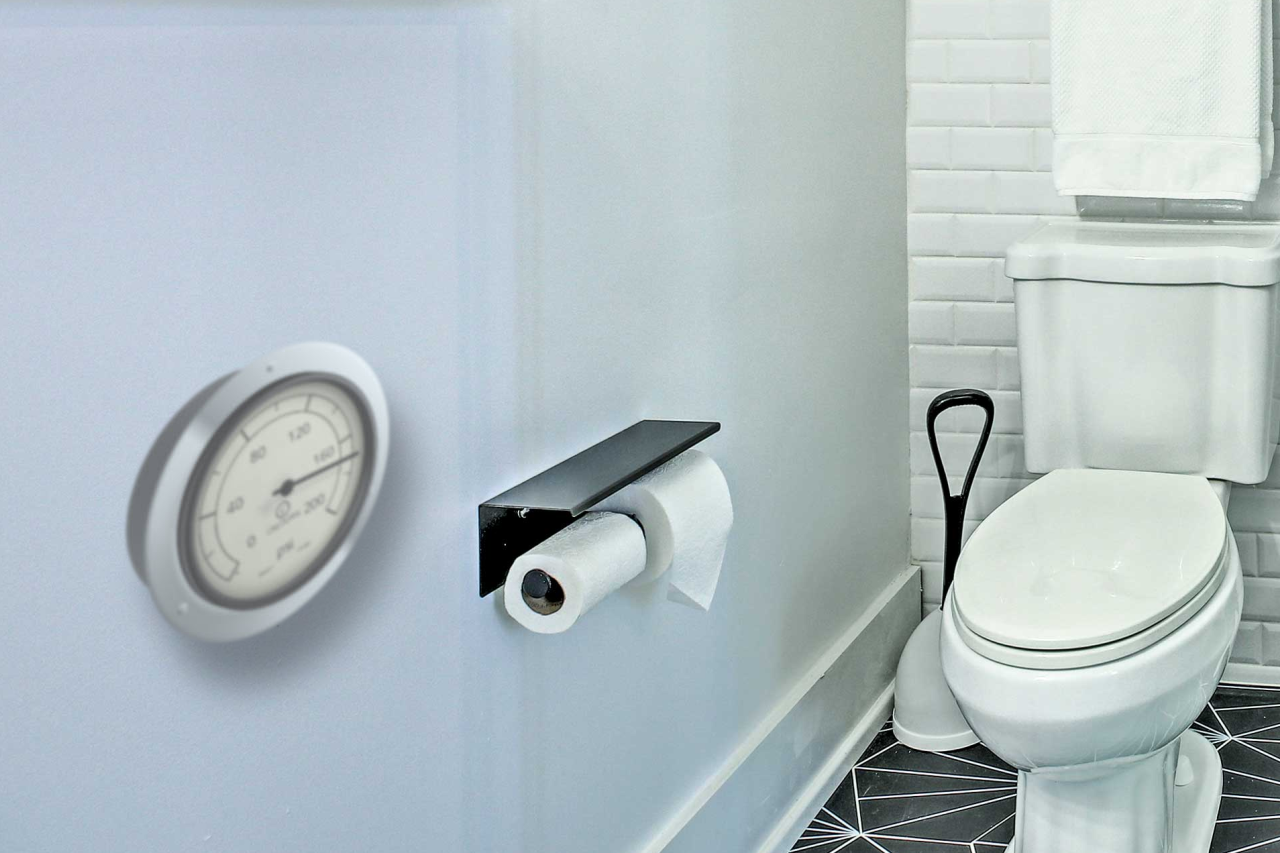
170 psi
